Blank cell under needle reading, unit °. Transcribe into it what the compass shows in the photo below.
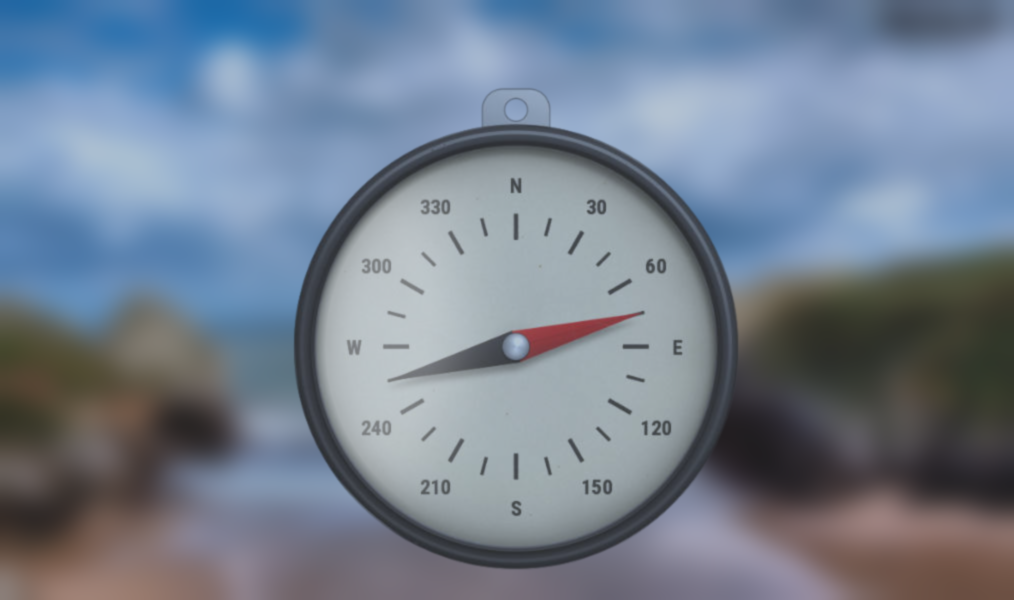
75 °
